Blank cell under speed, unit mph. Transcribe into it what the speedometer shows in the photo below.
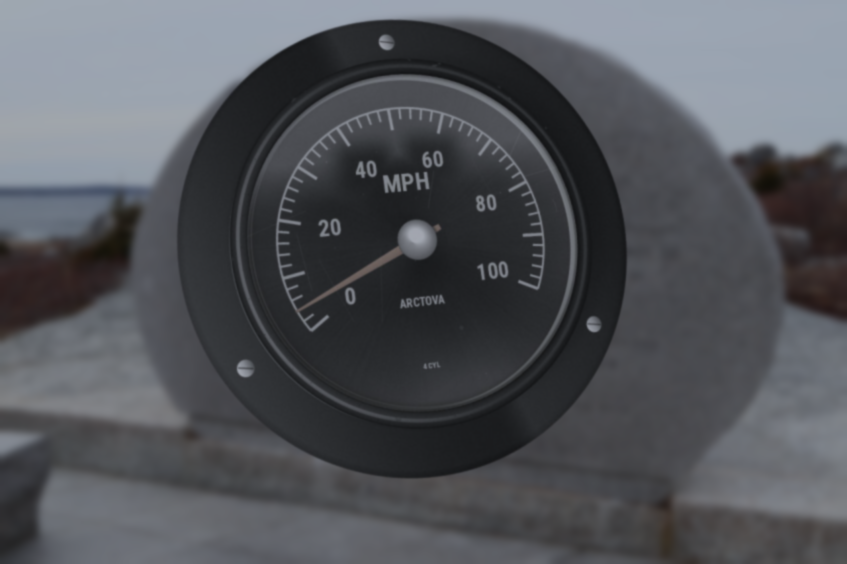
4 mph
